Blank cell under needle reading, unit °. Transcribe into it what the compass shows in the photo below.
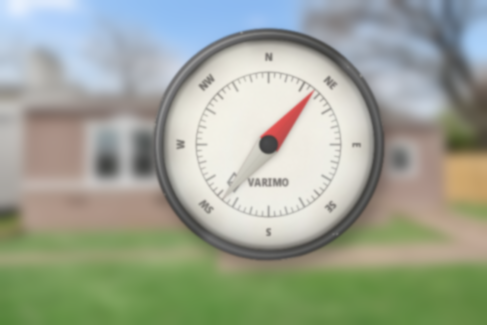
40 °
